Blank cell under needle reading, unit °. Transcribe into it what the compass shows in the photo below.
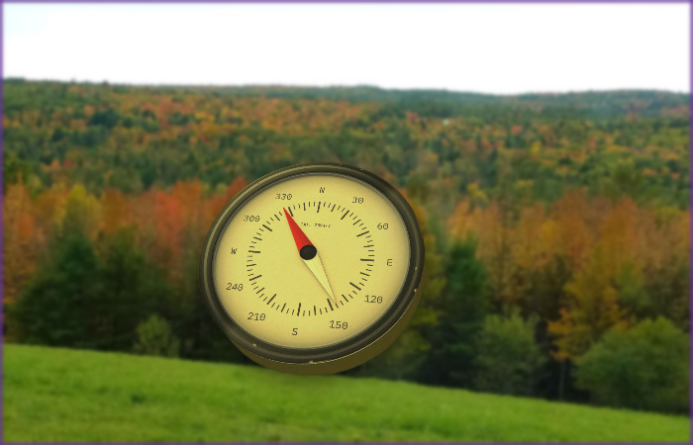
325 °
